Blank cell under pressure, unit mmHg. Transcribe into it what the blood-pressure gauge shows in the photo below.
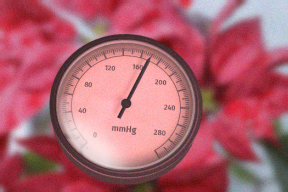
170 mmHg
